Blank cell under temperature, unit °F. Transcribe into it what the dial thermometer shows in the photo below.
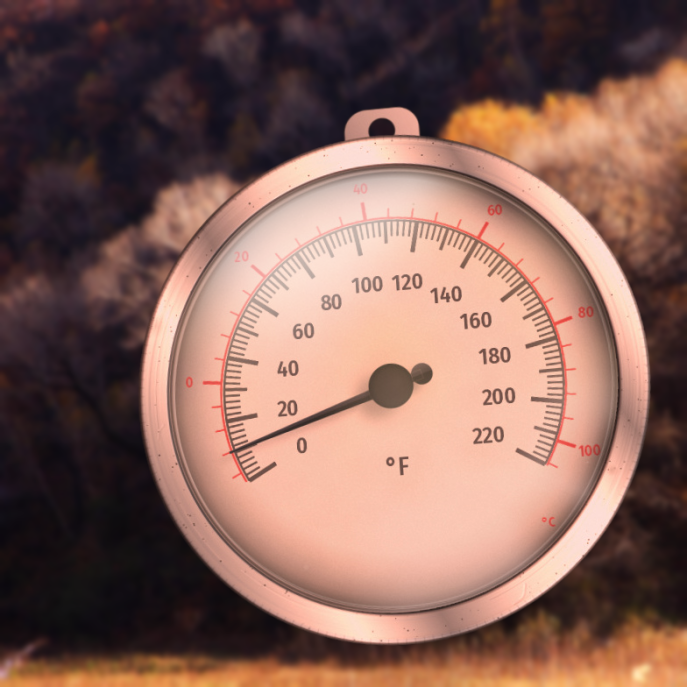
10 °F
